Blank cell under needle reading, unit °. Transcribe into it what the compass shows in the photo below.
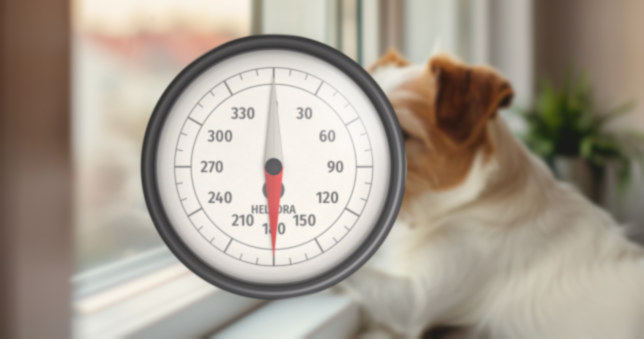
180 °
